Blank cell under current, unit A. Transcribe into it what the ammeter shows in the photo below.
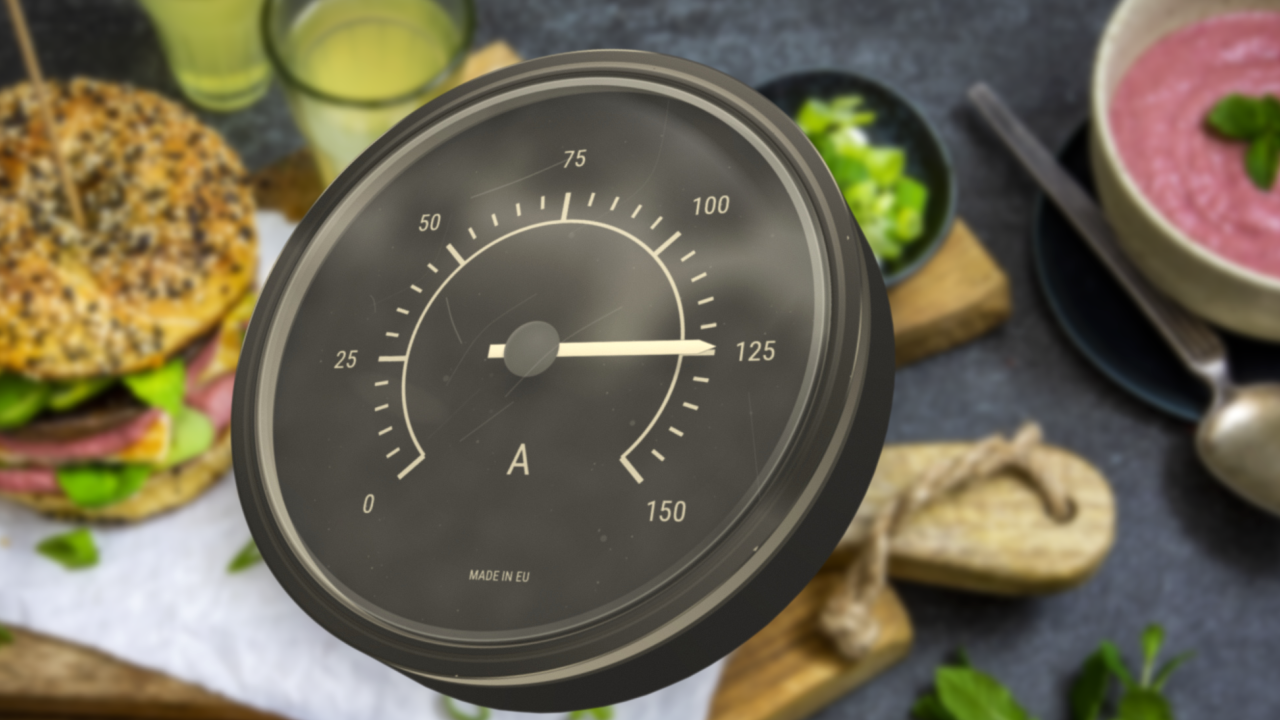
125 A
